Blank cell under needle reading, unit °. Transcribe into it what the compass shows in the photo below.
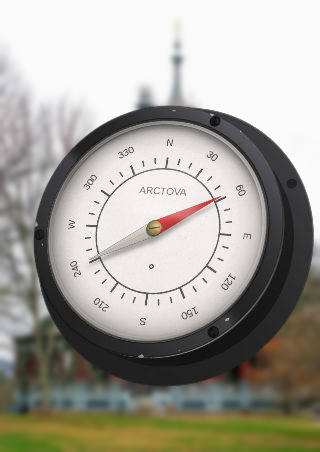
60 °
